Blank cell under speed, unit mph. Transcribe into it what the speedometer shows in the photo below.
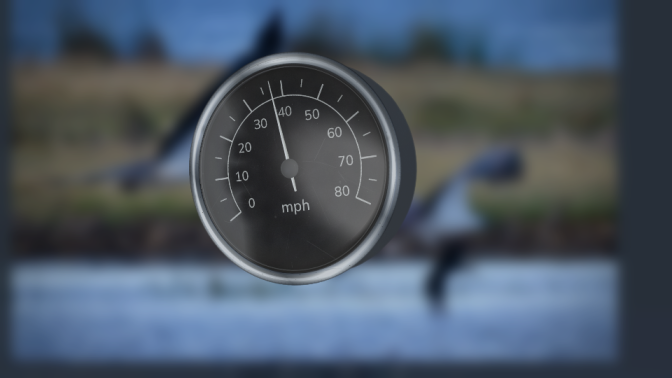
37.5 mph
